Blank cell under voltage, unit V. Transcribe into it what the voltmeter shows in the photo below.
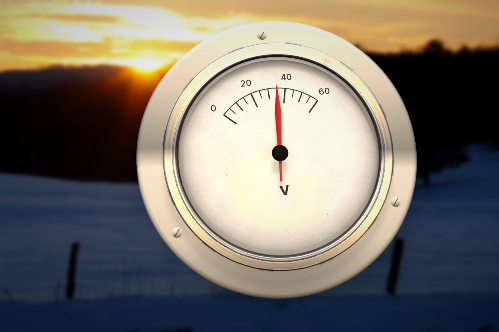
35 V
